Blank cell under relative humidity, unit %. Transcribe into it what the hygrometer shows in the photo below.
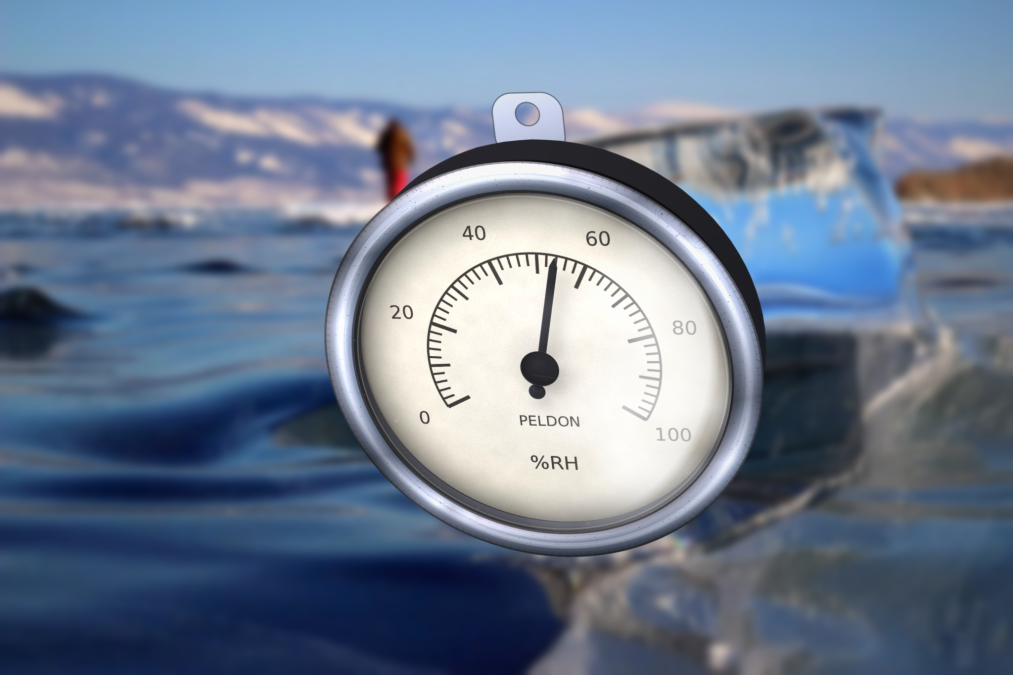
54 %
